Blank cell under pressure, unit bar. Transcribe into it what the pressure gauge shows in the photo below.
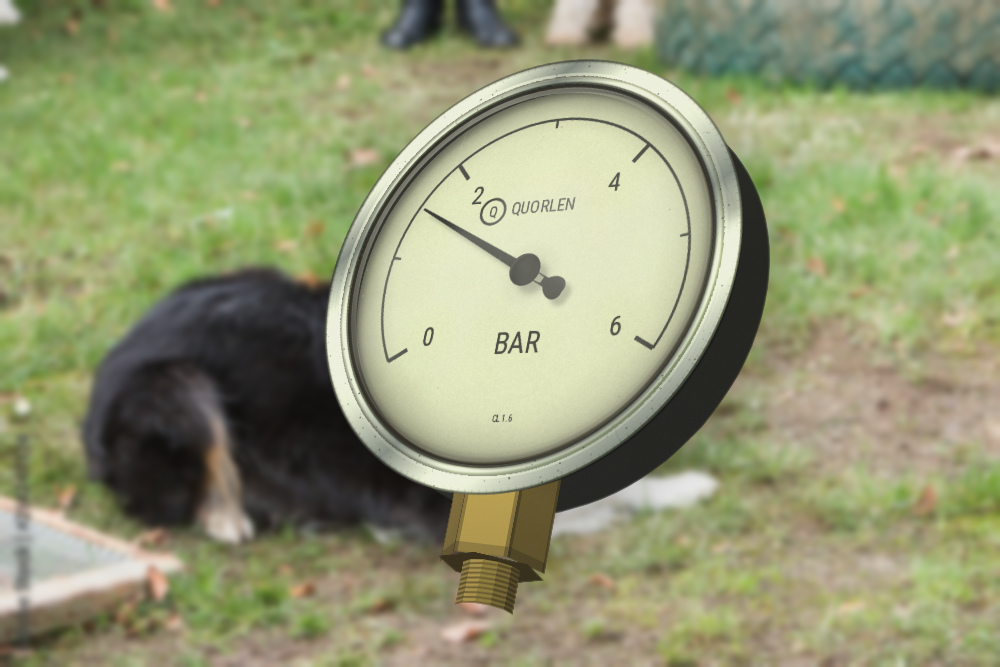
1.5 bar
